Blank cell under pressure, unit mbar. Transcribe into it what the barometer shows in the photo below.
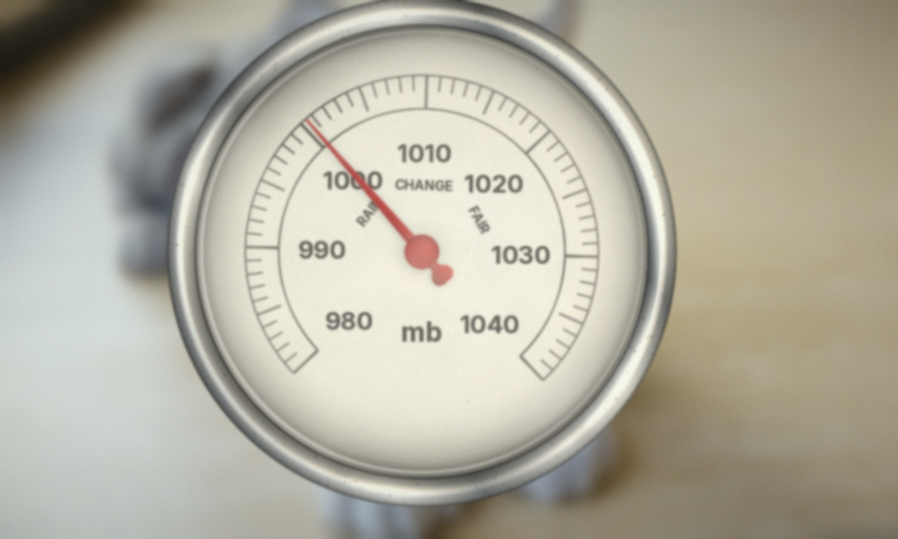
1000.5 mbar
